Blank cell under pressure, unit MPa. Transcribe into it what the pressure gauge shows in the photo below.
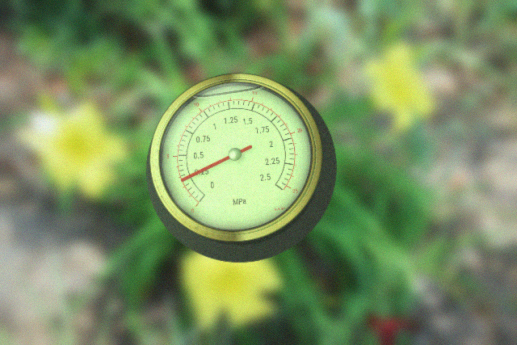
0.25 MPa
